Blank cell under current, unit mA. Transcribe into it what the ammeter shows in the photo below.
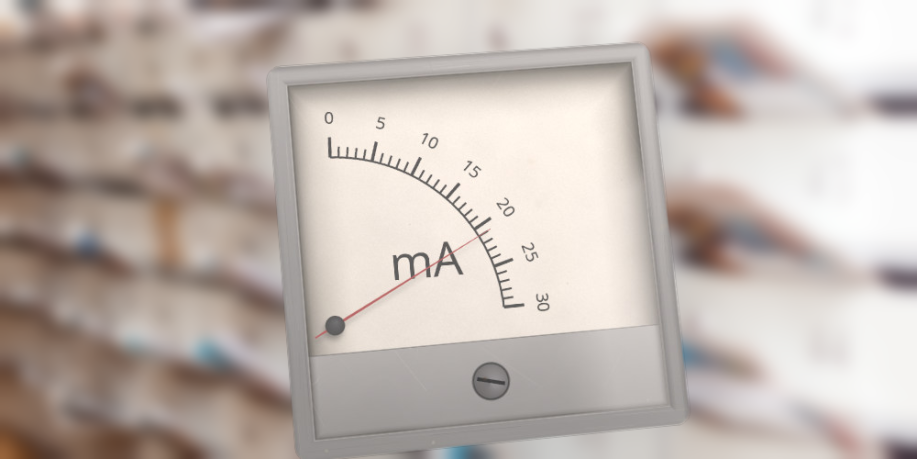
21 mA
